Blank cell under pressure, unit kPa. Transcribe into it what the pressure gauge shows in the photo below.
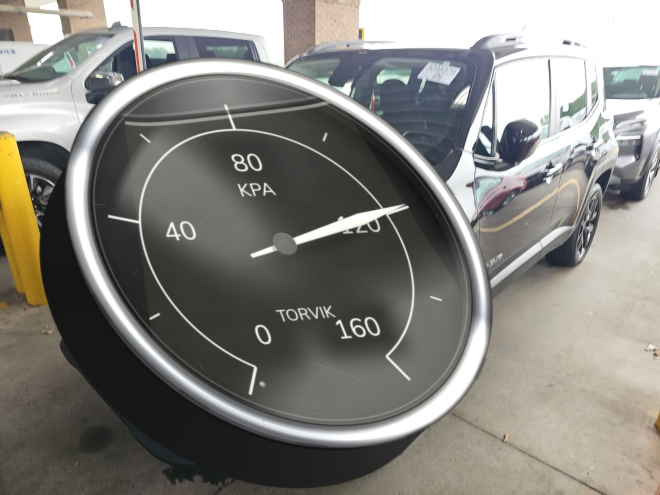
120 kPa
